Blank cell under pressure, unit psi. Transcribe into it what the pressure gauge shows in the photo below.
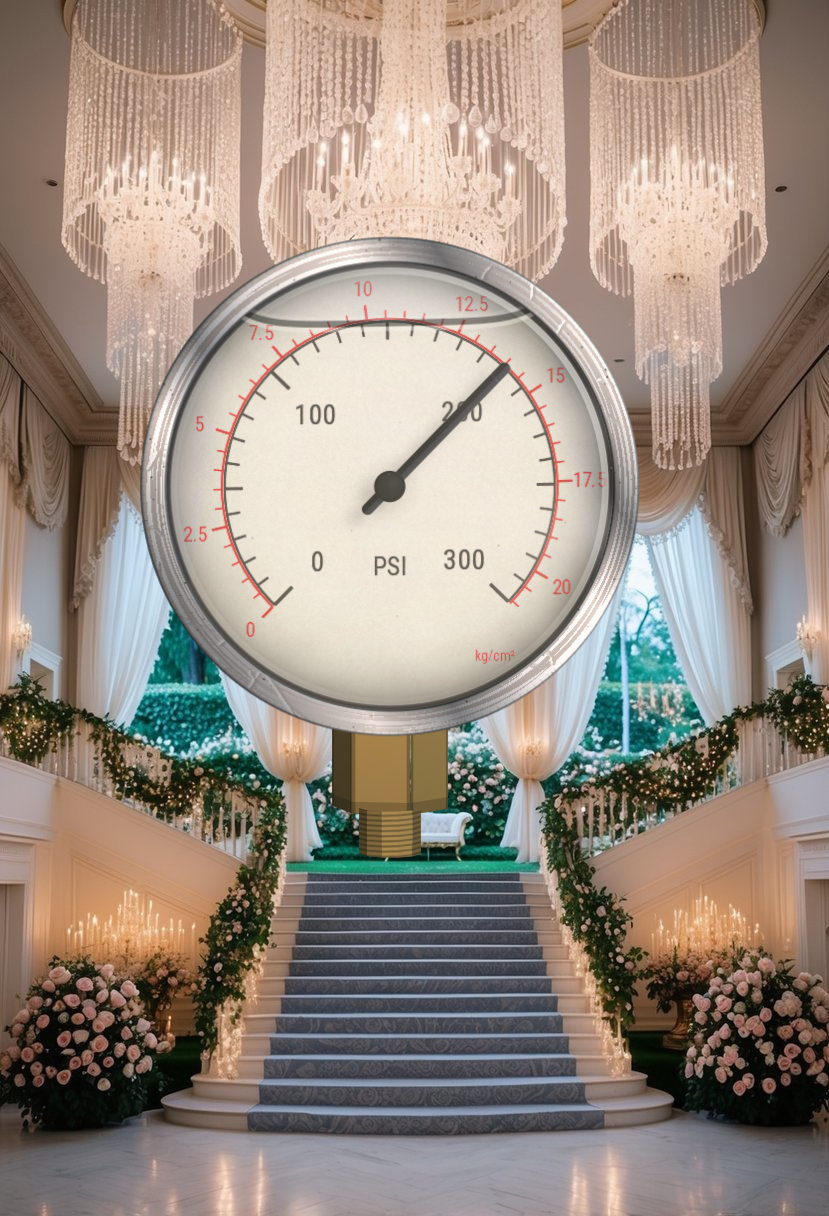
200 psi
